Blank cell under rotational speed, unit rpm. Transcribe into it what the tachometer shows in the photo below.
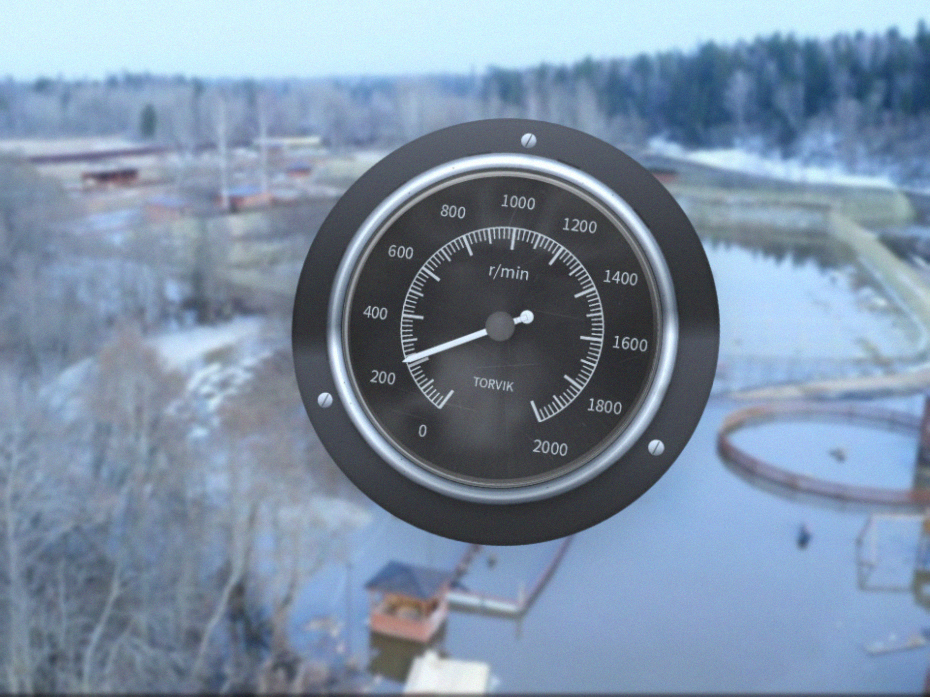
220 rpm
